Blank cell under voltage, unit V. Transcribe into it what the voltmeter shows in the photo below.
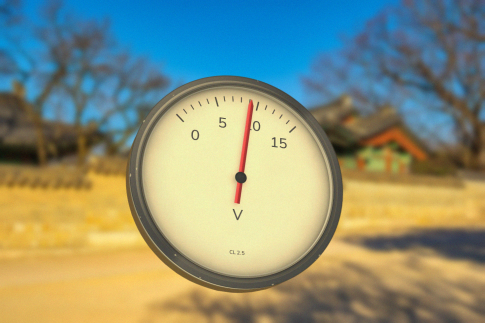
9 V
